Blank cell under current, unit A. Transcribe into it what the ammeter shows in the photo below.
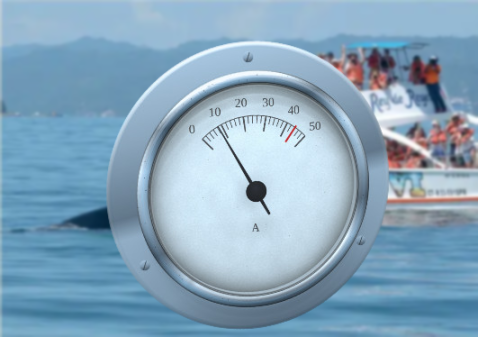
8 A
